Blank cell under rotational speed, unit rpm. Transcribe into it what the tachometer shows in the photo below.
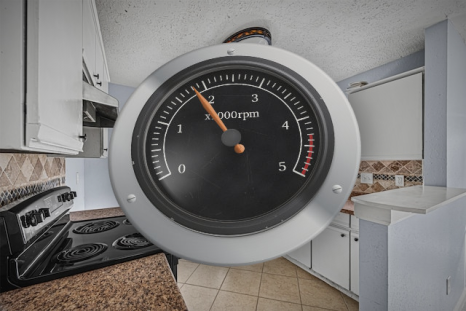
1800 rpm
